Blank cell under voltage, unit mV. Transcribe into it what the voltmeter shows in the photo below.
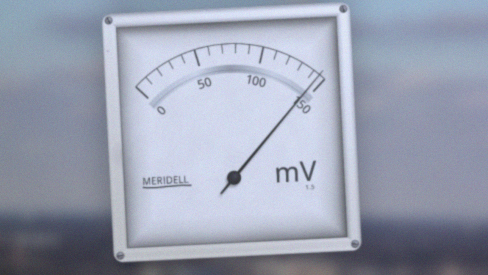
145 mV
